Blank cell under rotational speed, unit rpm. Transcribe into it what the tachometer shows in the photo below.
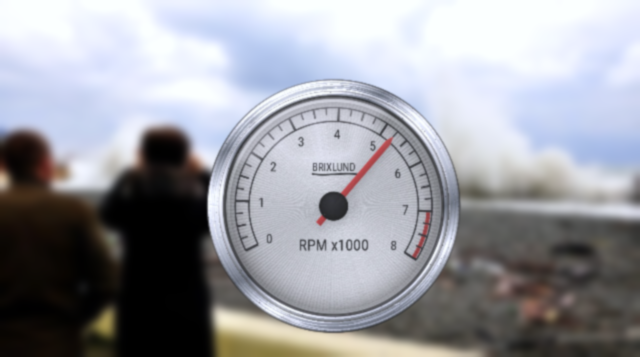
5250 rpm
